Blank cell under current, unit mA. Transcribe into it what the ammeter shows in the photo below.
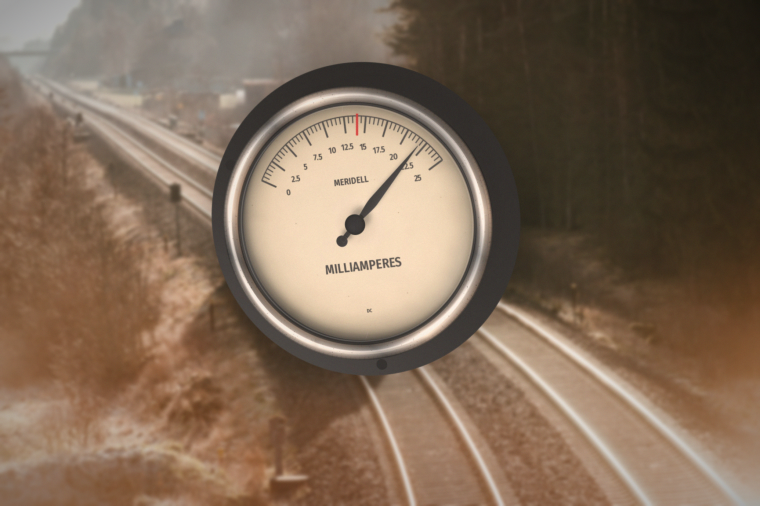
22 mA
